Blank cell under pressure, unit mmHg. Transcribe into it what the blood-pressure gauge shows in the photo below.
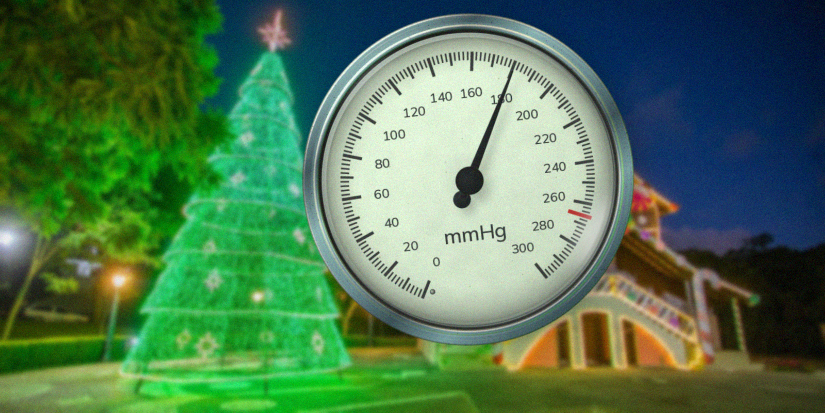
180 mmHg
